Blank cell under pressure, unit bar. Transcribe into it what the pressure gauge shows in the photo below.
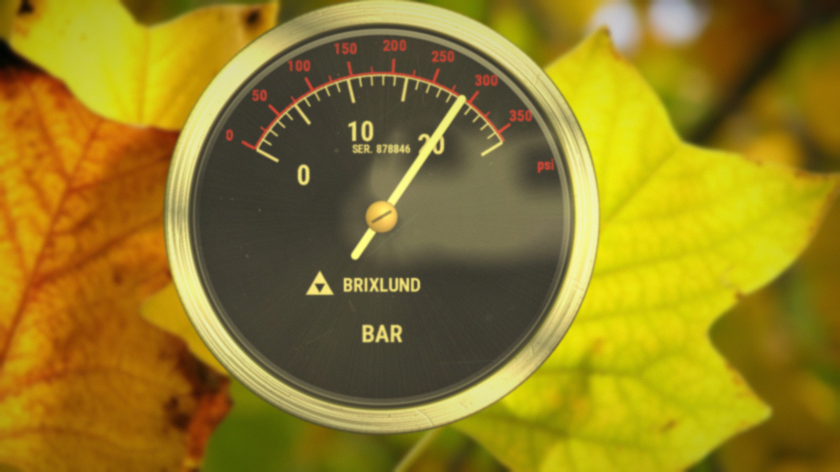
20 bar
